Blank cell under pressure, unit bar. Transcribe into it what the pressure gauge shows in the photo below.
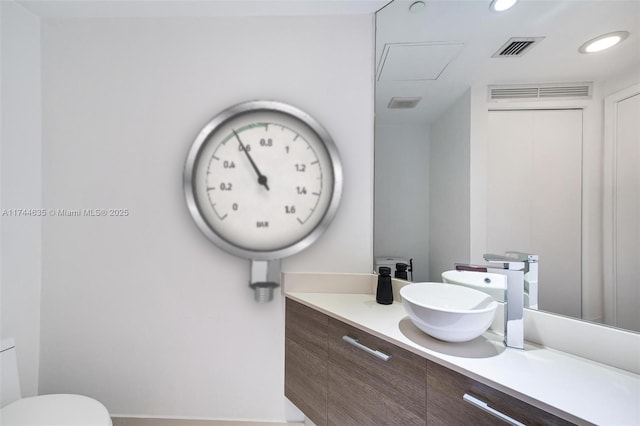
0.6 bar
